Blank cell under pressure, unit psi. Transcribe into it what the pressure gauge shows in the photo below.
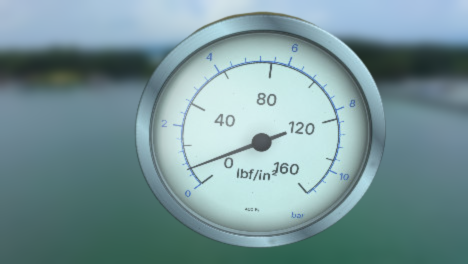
10 psi
